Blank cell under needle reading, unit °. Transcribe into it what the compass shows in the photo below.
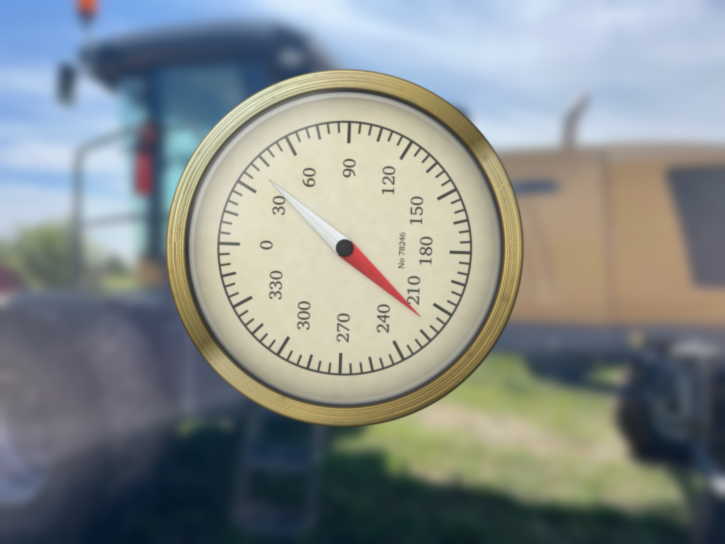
220 °
